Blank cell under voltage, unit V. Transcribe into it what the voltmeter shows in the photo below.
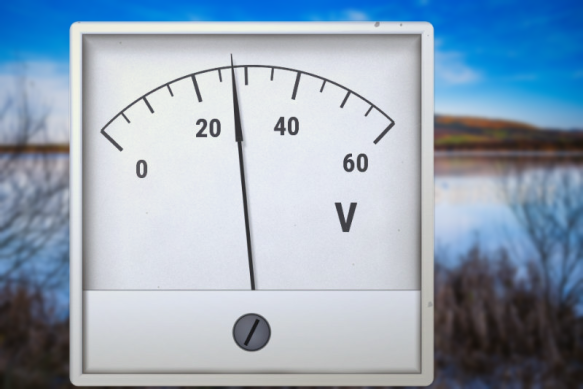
27.5 V
